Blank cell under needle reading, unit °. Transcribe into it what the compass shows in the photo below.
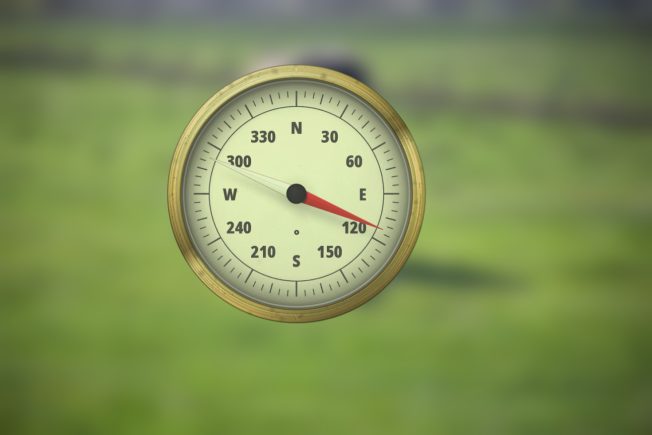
112.5 °
